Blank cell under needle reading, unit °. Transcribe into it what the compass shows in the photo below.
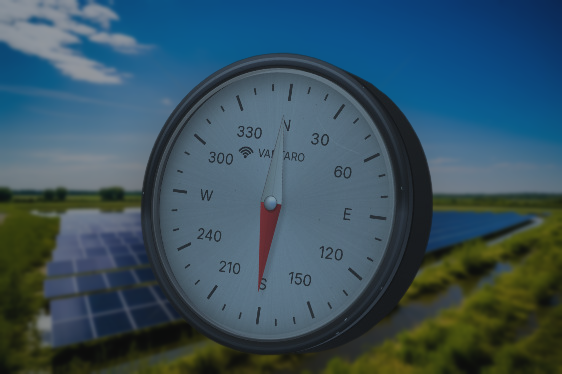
180 °
